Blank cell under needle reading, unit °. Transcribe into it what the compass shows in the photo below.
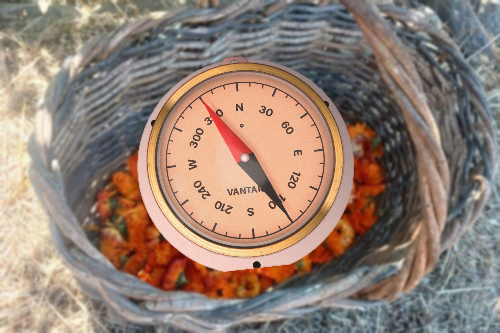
330 °
